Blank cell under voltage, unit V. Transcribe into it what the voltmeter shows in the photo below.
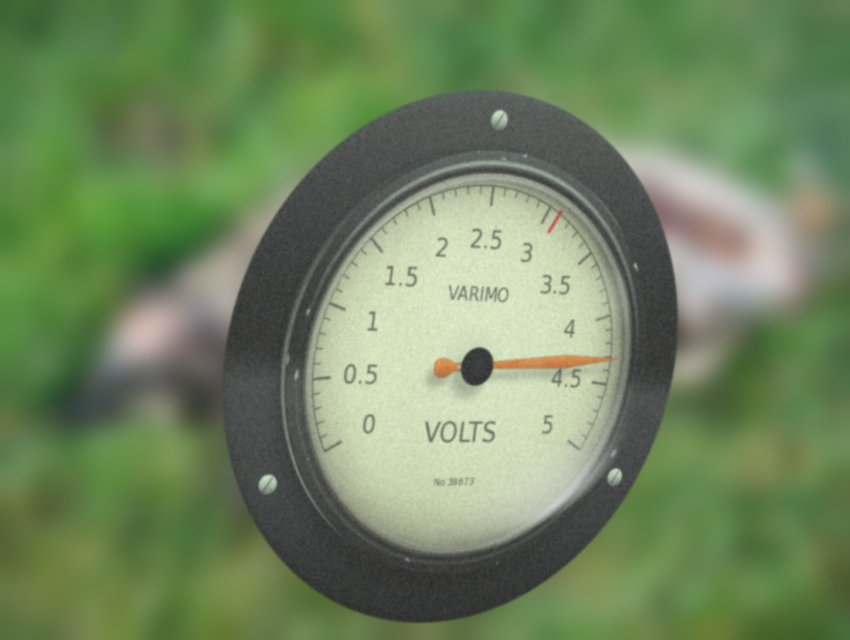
4.3 V
